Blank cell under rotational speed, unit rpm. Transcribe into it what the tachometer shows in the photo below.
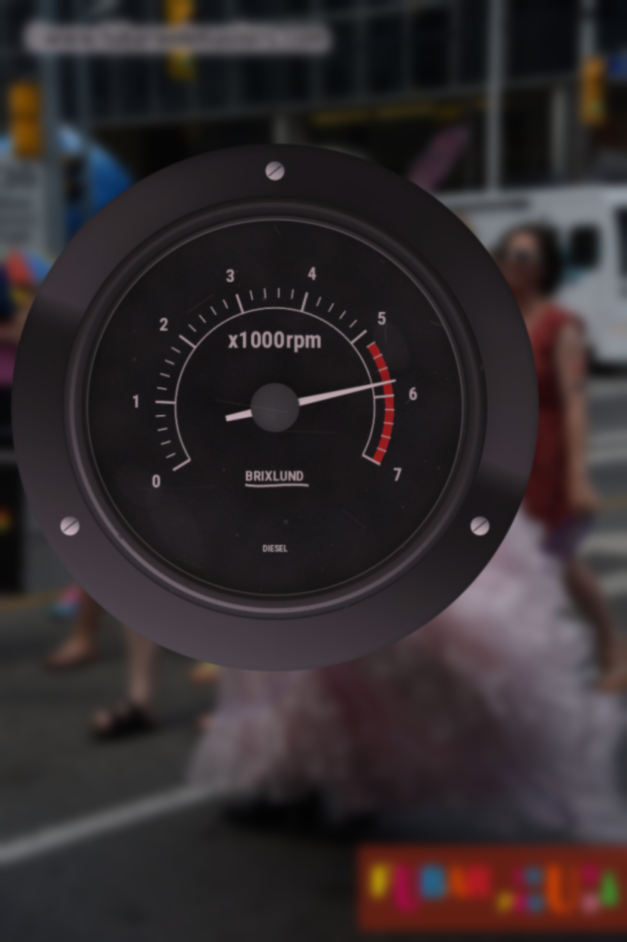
5800 rpm
